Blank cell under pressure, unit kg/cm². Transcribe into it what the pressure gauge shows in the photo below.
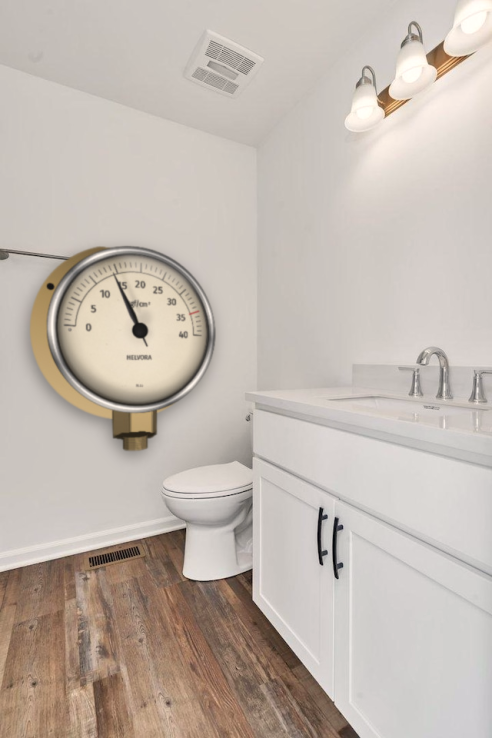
14 kg/cm²
